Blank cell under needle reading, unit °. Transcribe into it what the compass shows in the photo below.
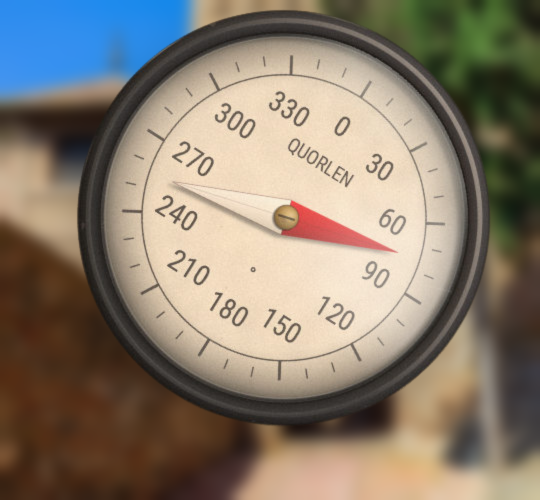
75 °
